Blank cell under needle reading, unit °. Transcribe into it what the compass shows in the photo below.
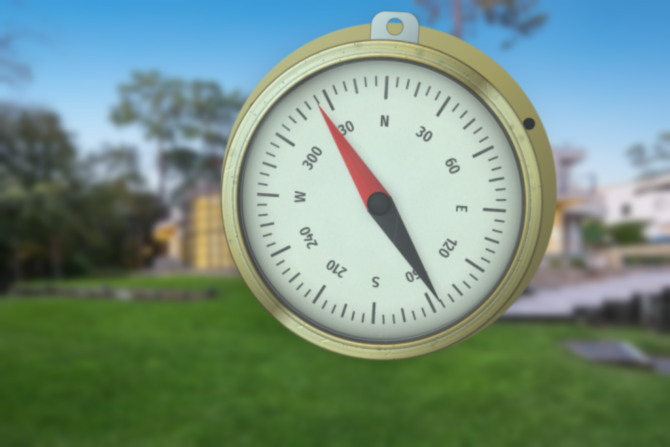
325 °
